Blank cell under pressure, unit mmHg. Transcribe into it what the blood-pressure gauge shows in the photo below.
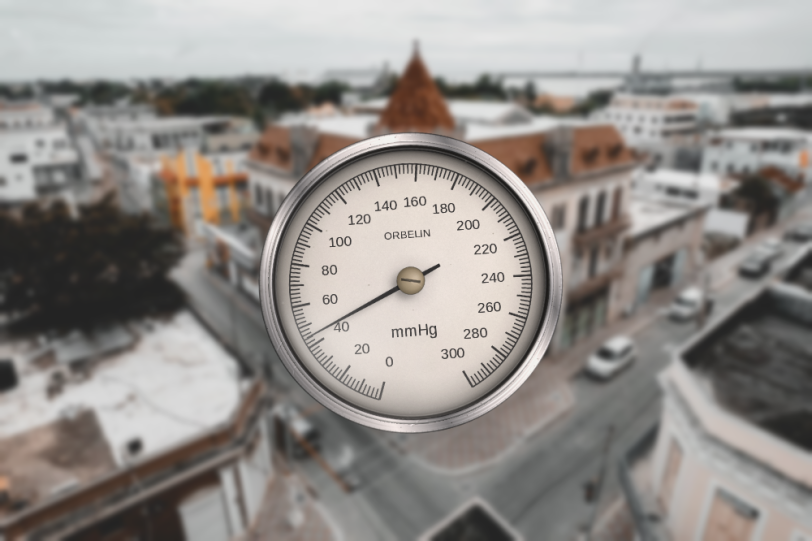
44 mmHg
